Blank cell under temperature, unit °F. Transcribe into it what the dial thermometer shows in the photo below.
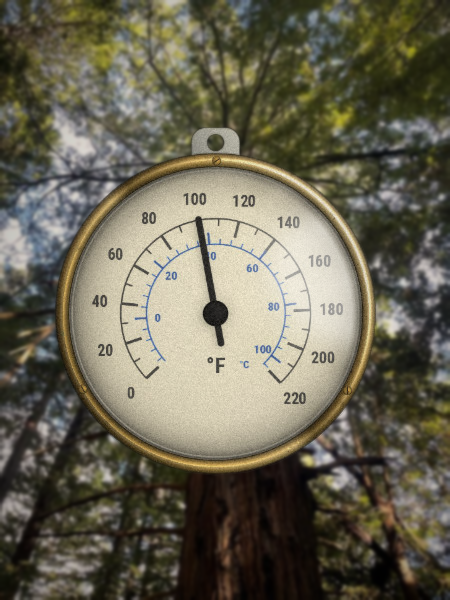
100 °F
